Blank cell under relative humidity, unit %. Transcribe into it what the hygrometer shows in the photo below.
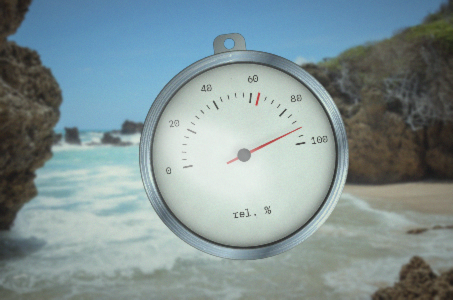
92 %
